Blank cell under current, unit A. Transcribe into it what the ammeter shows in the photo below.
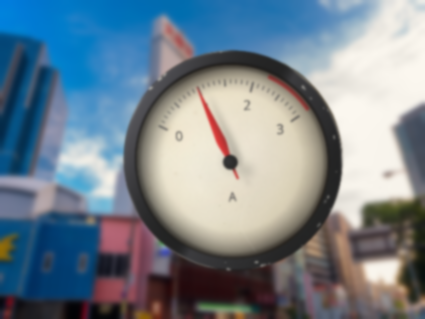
1 A
